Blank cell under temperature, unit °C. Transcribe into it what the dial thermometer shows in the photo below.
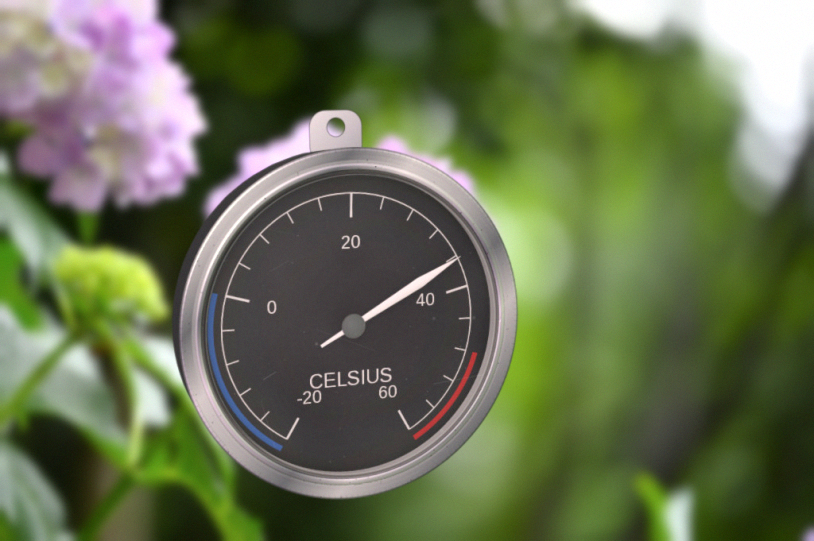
36 °C
